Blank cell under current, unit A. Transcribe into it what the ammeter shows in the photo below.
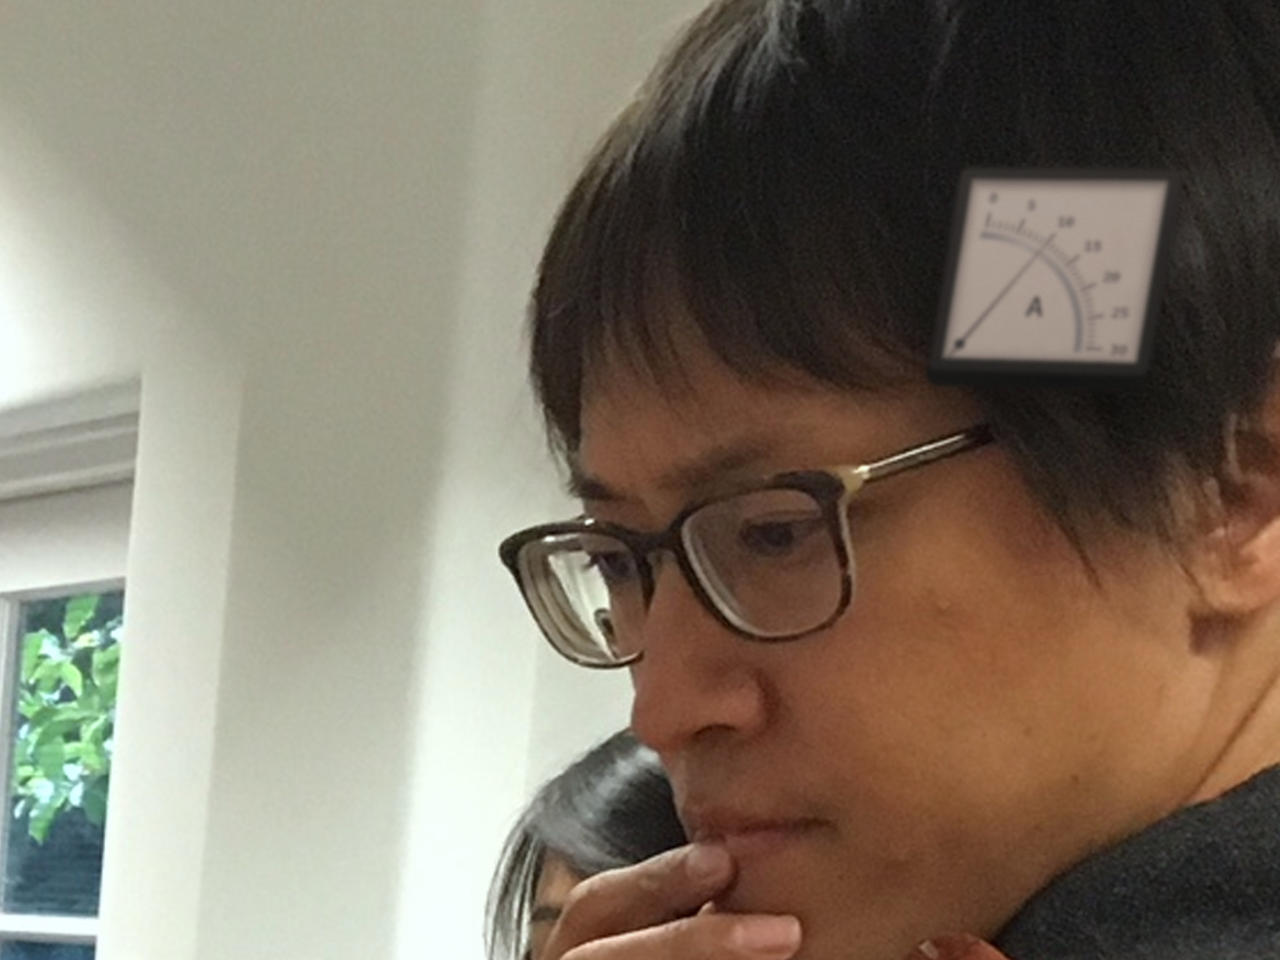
10 A
